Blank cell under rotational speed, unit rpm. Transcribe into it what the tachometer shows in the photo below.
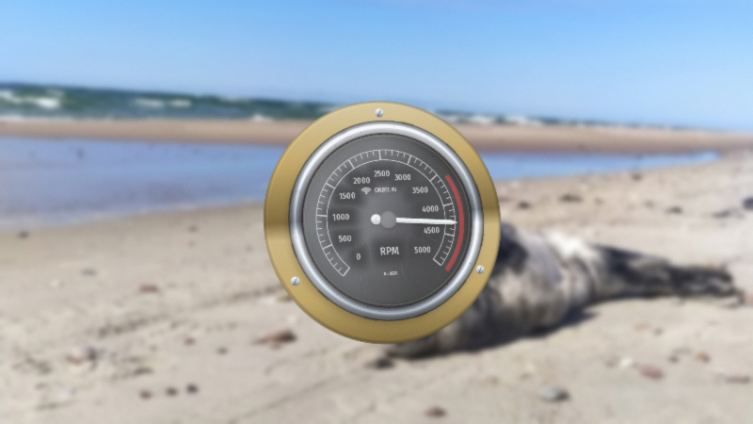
4300 rpm
